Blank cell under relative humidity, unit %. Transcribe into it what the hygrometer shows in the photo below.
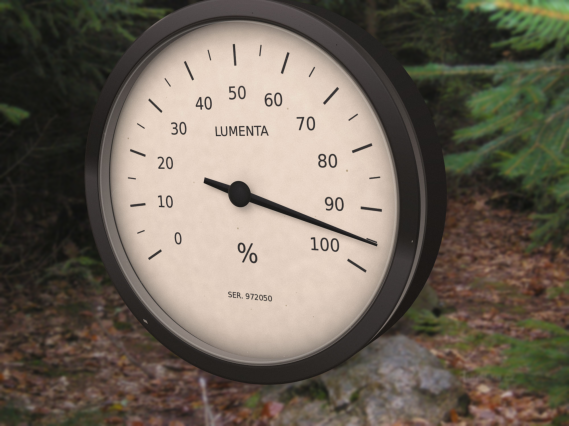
95 %
